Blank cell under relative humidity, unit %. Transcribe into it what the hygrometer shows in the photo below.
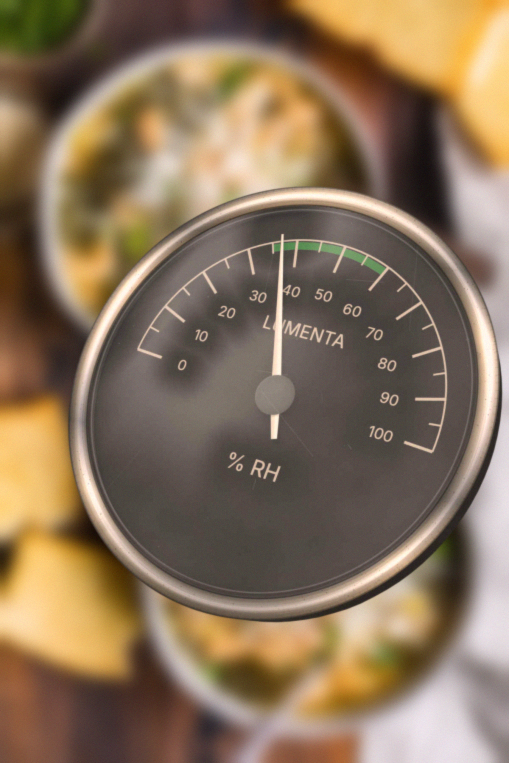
37.5 %
